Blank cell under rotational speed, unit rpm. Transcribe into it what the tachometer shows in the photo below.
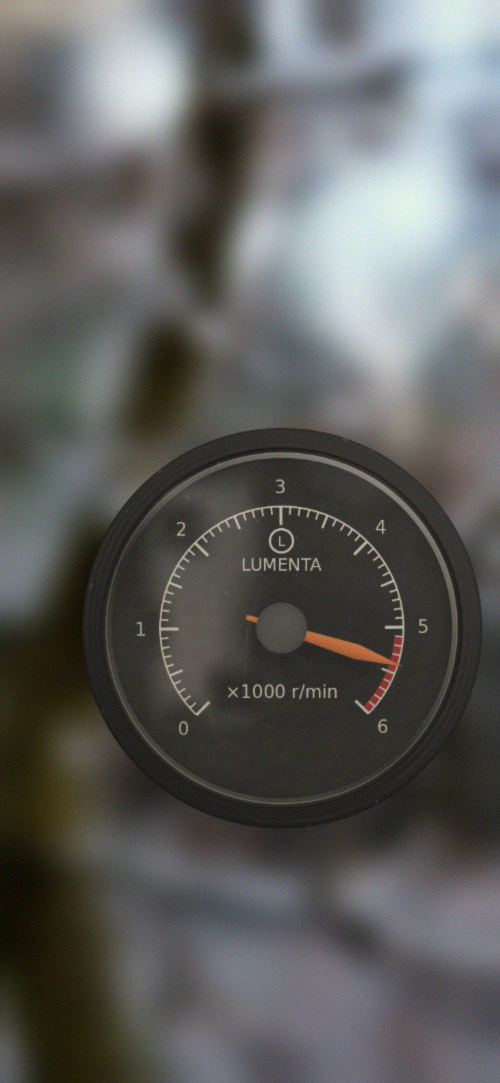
5400 rpm
